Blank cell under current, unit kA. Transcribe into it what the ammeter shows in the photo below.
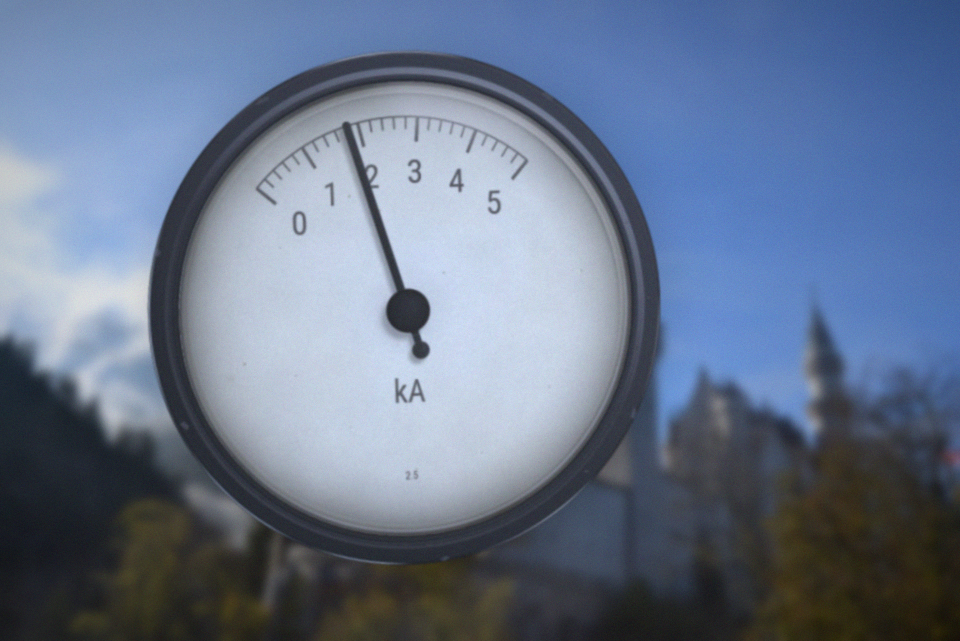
1.8 kA
